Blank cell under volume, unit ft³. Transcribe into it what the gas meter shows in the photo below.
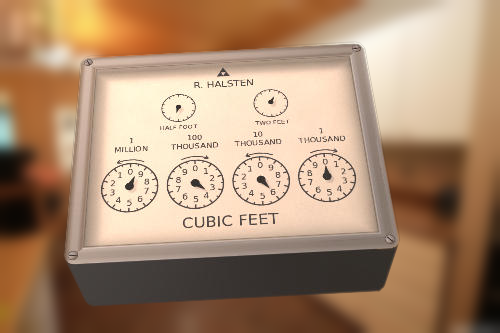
936000 ft³
